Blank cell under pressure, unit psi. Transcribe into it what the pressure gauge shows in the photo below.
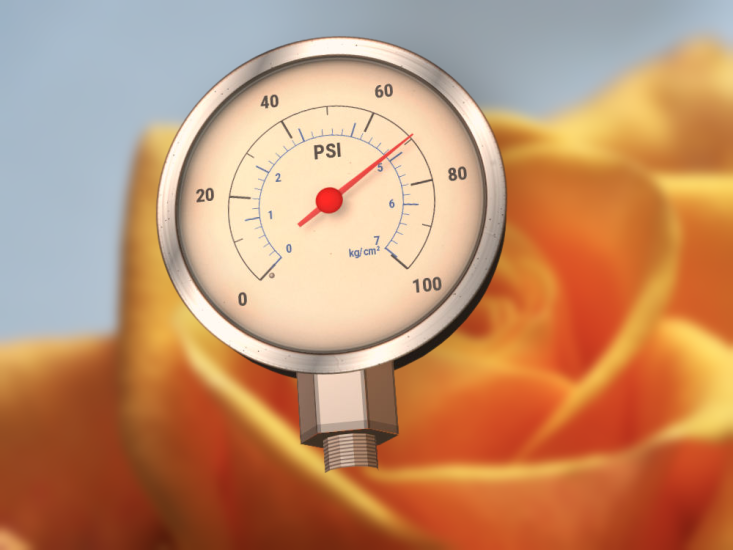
70 psi
